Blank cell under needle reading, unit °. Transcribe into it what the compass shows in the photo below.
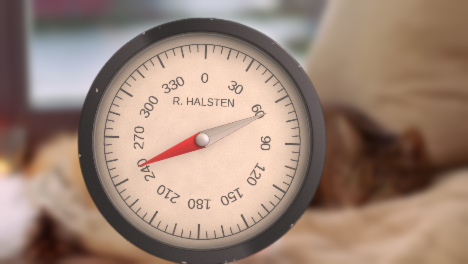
245 °
